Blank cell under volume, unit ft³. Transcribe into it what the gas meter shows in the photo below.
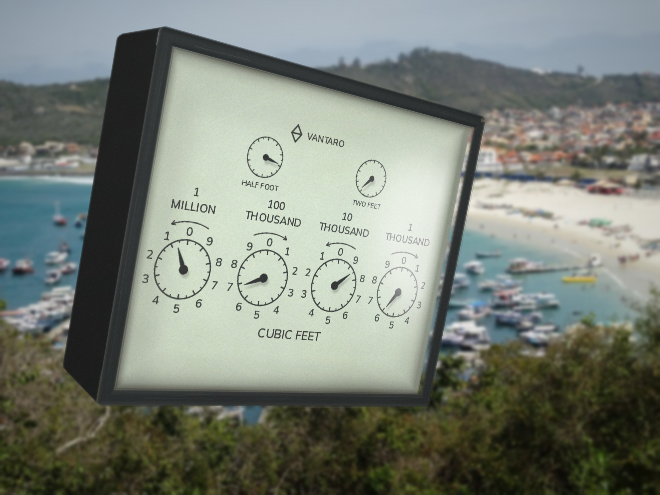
68600 ft³
